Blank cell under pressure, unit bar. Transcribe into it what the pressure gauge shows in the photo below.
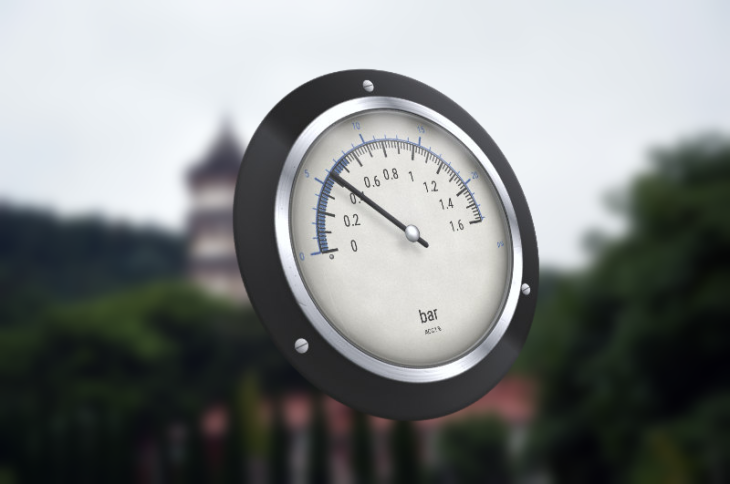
0.4 bar
